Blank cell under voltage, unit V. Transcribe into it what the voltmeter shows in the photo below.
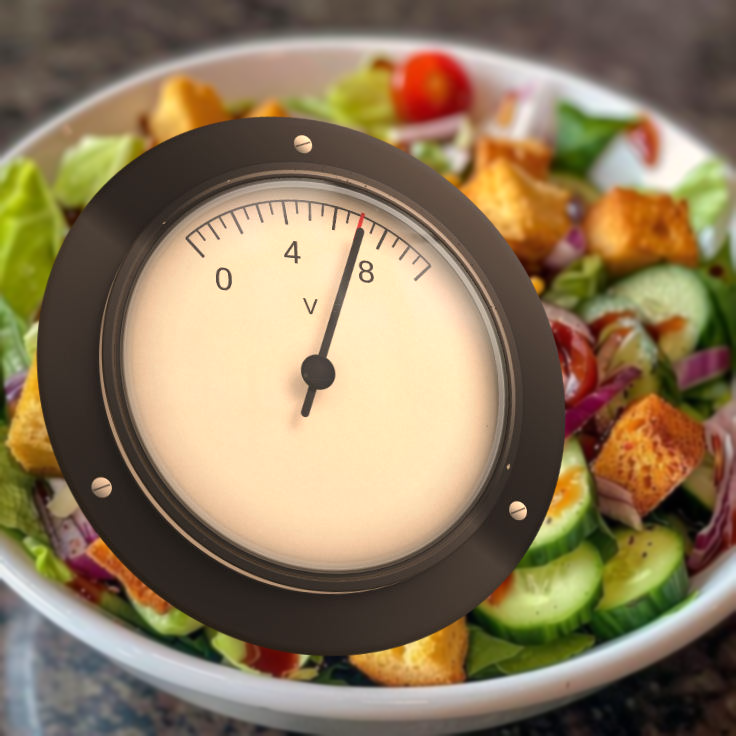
7 V
